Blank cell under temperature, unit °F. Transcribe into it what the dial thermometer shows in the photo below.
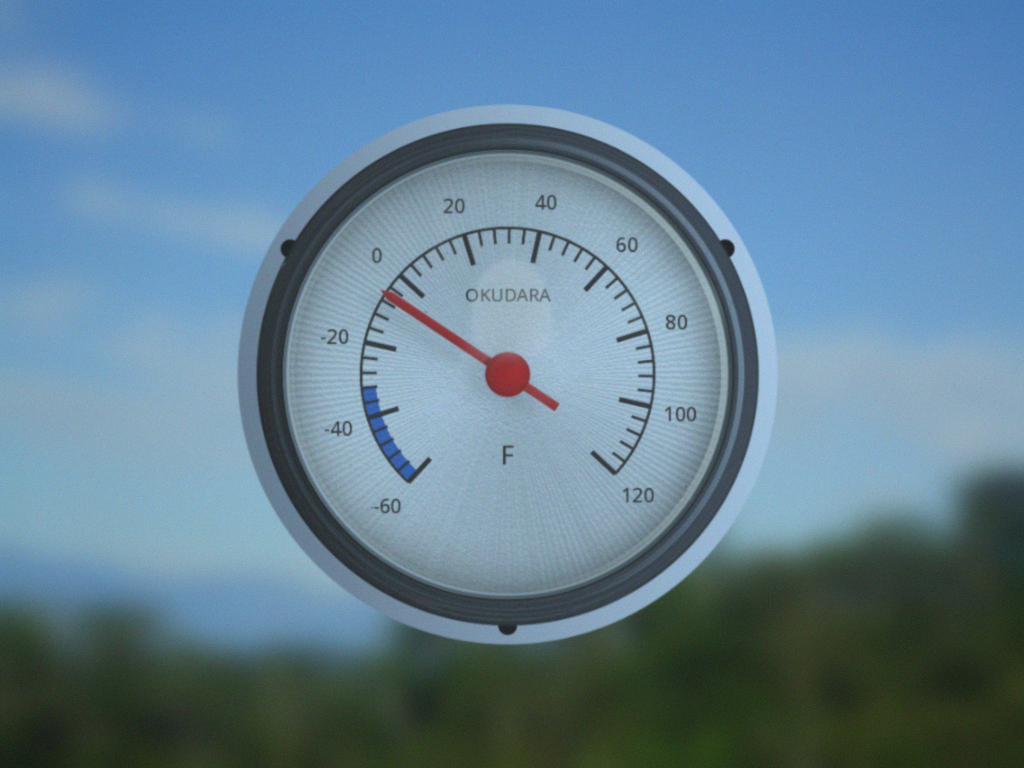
-6 °F
